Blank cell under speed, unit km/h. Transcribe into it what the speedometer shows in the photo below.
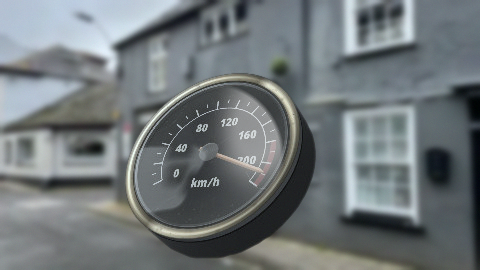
210 km/h
